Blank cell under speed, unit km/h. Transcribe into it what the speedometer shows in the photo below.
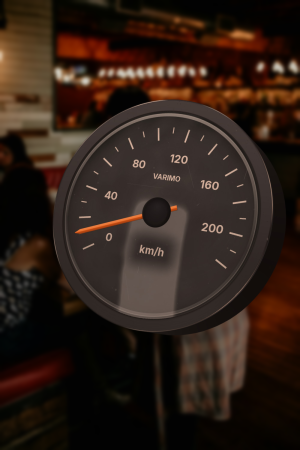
10 km/h
